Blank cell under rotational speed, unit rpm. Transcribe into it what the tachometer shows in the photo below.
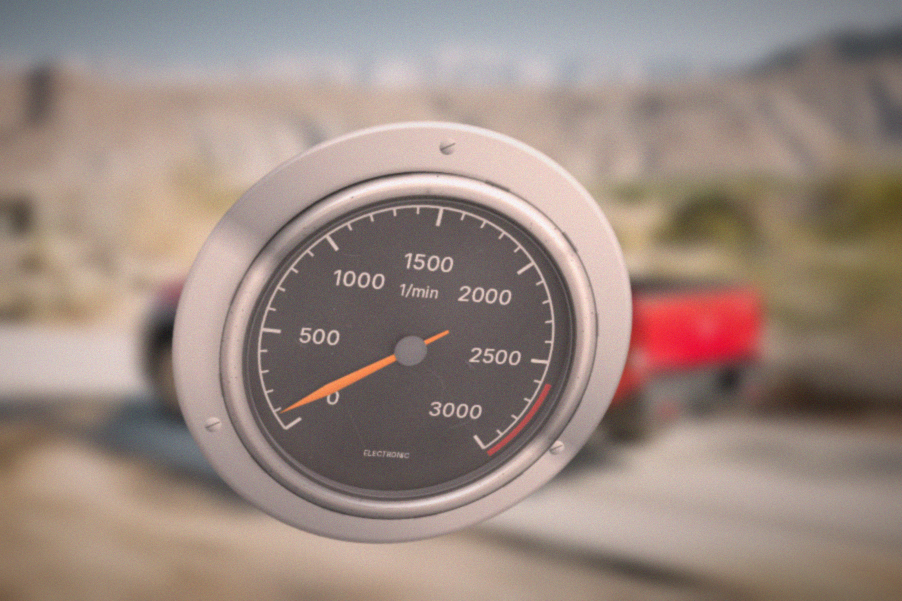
100 rpm
